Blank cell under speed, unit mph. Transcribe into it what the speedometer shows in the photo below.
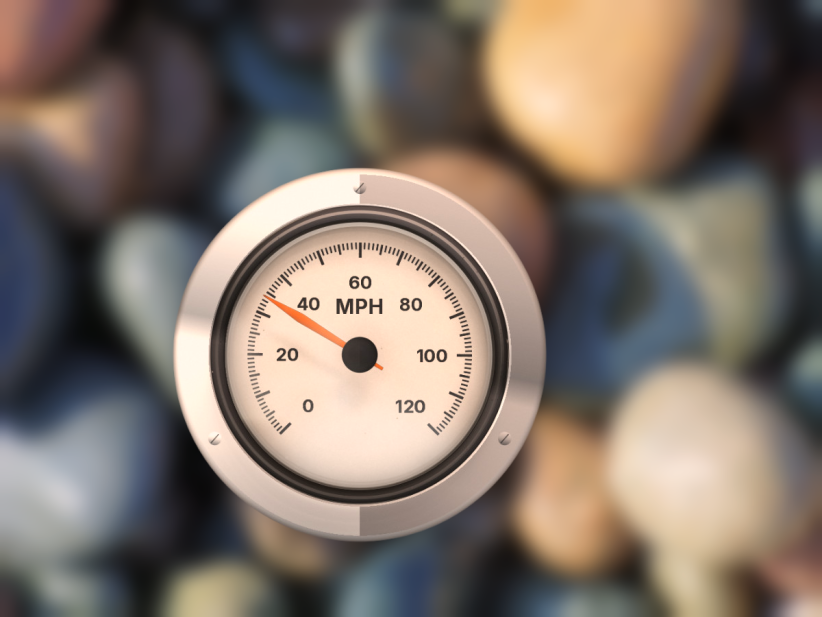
34 mph
